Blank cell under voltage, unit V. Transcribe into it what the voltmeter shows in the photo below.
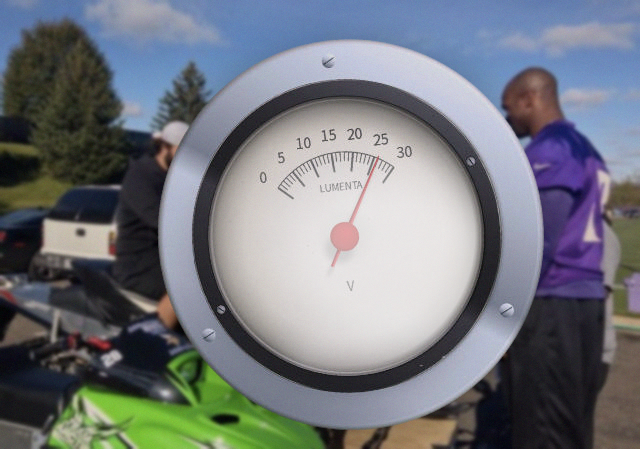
26 V
